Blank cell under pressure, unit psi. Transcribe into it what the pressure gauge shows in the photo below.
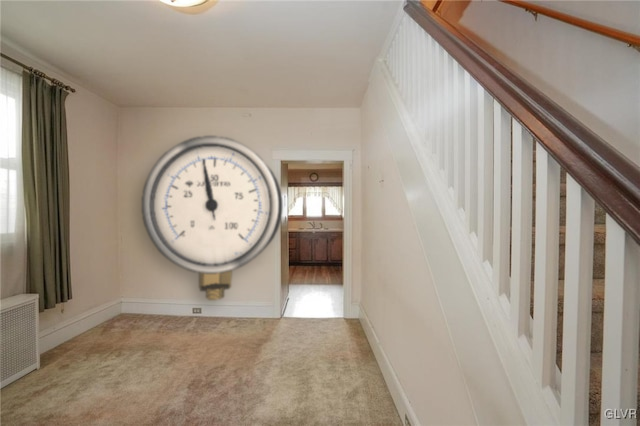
45 psi
